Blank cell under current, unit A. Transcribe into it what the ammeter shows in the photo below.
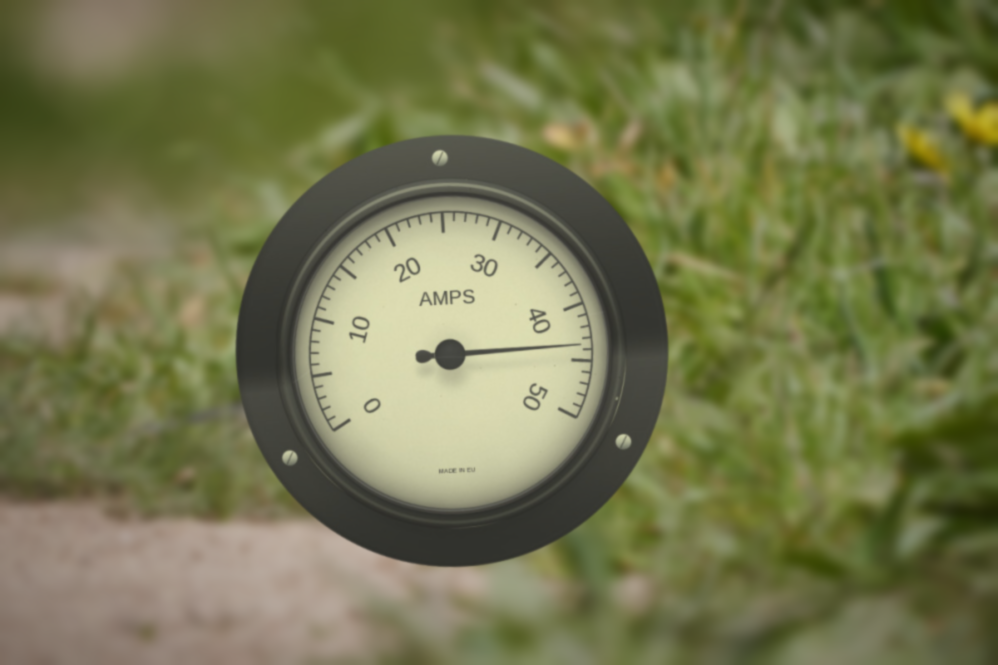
43.5 A
